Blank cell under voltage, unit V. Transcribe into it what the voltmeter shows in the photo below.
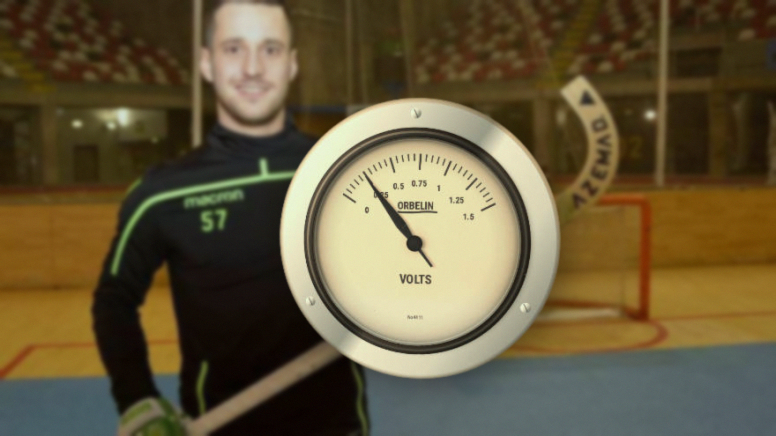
0.25 V
